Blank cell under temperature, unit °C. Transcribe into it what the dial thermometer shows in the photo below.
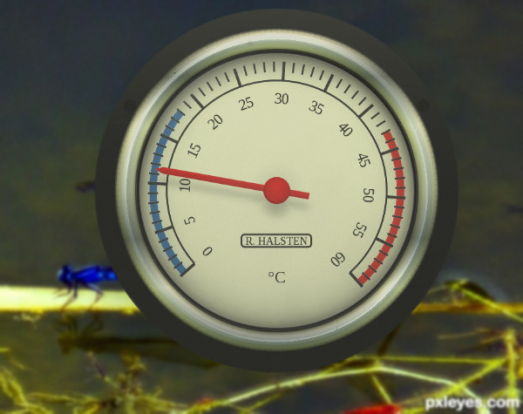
11.5 °C
